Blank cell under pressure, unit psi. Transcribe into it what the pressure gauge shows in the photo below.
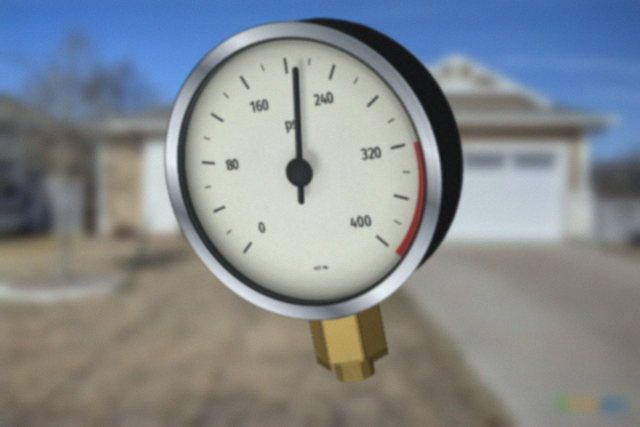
210 psi
